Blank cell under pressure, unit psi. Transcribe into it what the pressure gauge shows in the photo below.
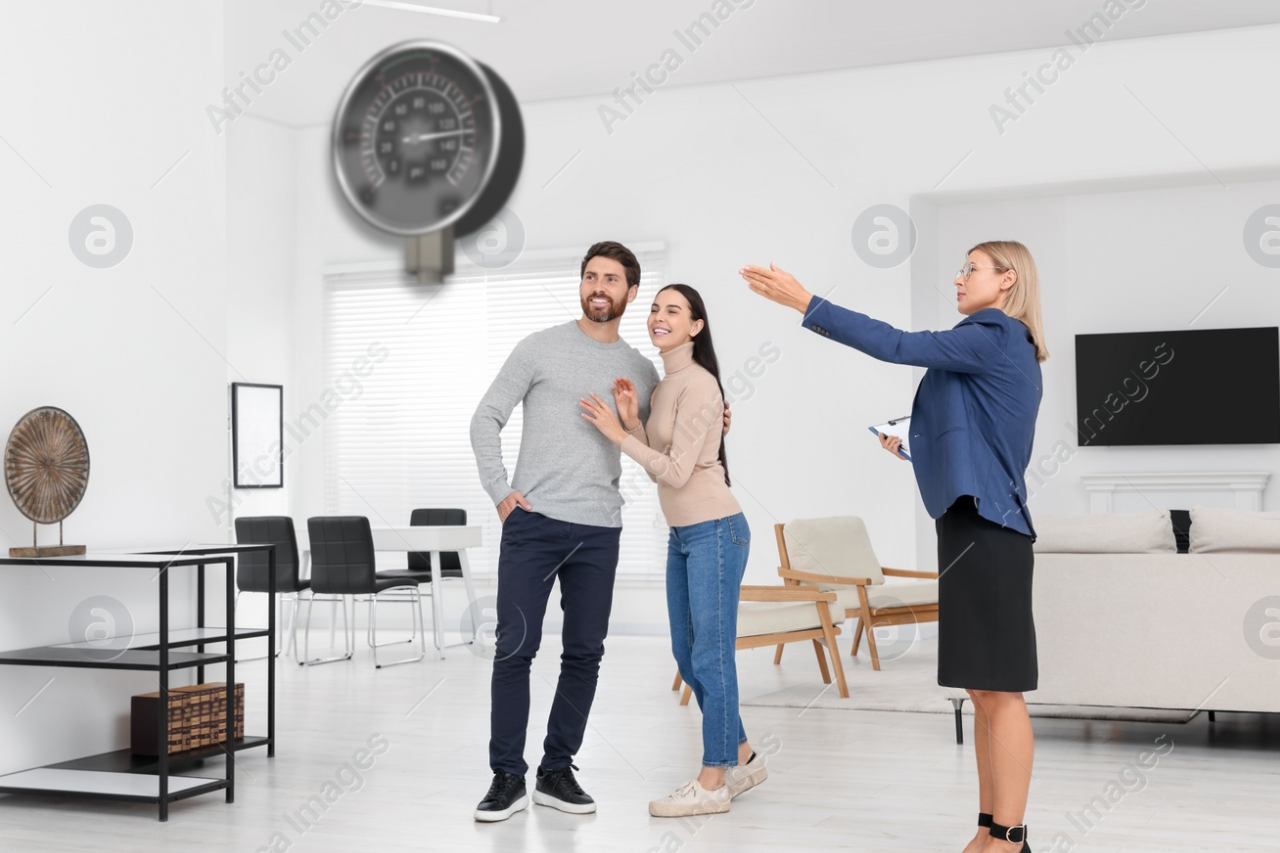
130 psi
